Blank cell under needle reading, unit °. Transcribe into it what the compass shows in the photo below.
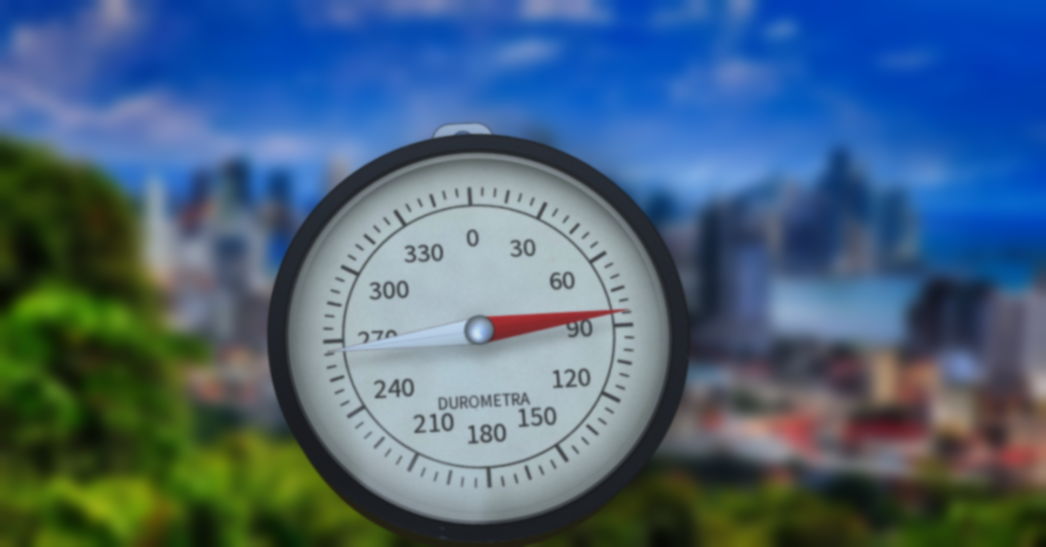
85 °
